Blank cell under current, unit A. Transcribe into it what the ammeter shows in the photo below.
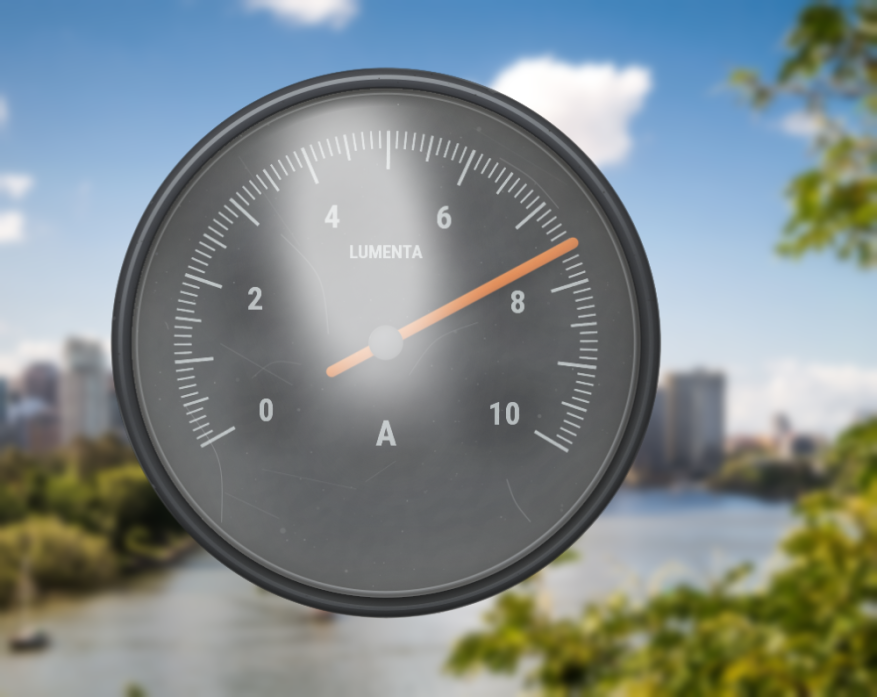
7.55 A
